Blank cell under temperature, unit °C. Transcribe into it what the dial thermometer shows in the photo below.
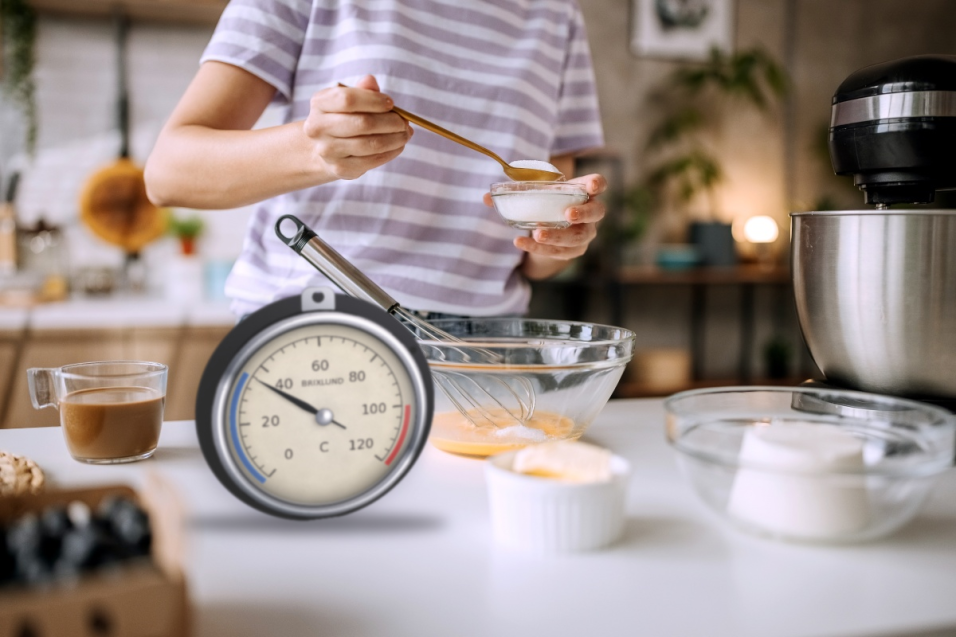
36 °C
